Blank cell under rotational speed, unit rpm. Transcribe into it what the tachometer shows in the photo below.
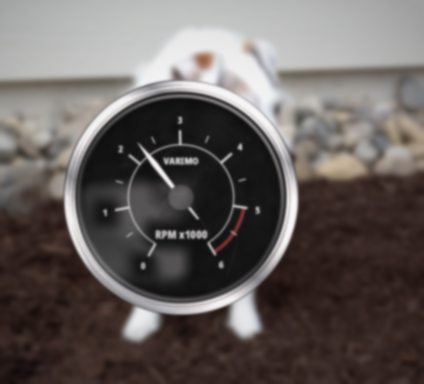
2250 rpm
